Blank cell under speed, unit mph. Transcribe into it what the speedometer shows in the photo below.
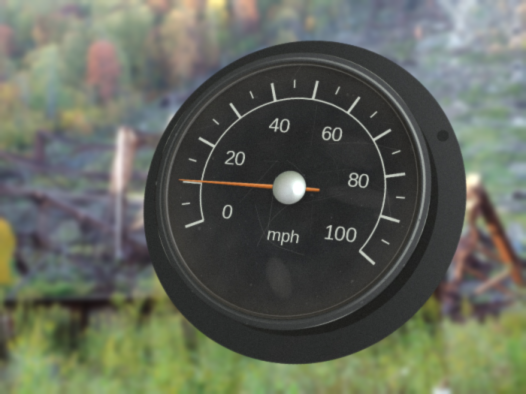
10 mph
